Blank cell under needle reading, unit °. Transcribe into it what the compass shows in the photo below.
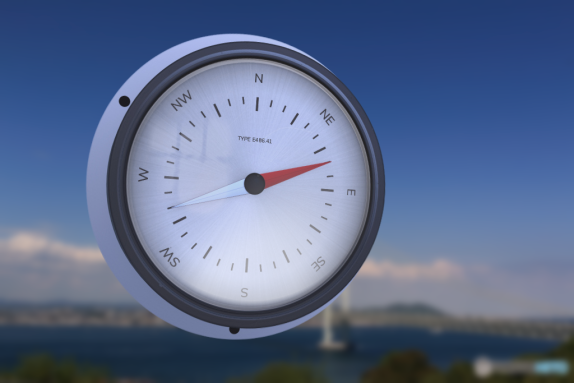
70 °
